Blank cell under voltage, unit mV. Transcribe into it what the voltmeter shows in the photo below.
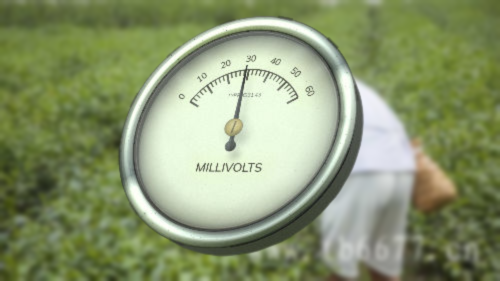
30 mV
